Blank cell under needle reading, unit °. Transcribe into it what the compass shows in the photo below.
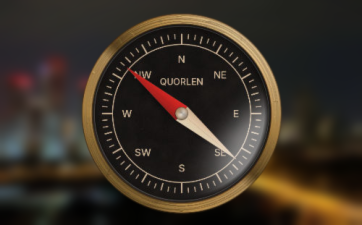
310 °
